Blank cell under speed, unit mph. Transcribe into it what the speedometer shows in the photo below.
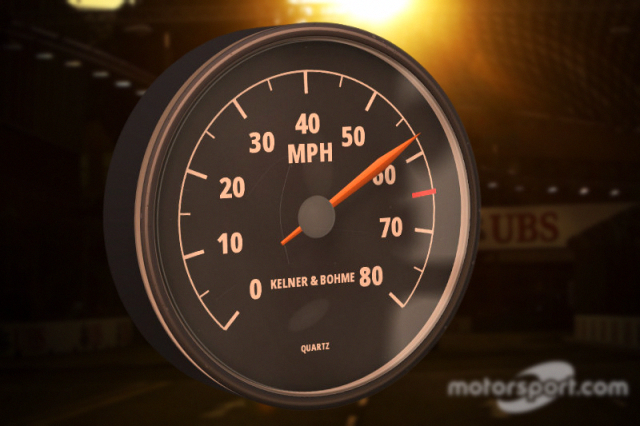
57.5 mph
